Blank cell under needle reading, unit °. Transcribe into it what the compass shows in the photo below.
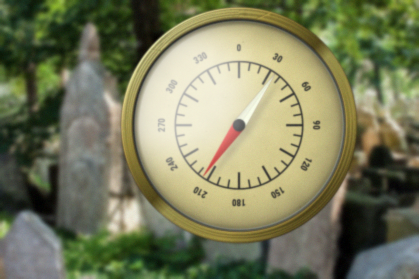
215 °
